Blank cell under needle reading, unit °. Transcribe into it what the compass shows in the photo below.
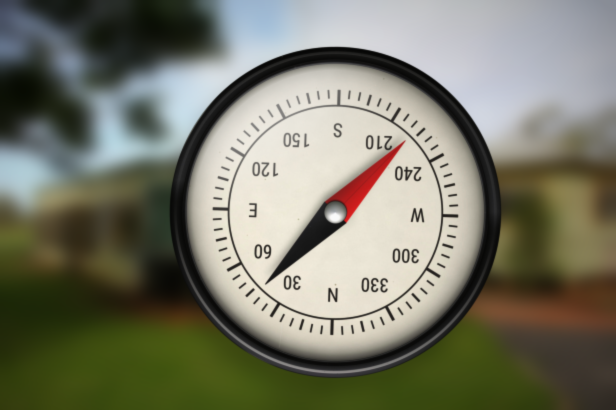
222.5 °
